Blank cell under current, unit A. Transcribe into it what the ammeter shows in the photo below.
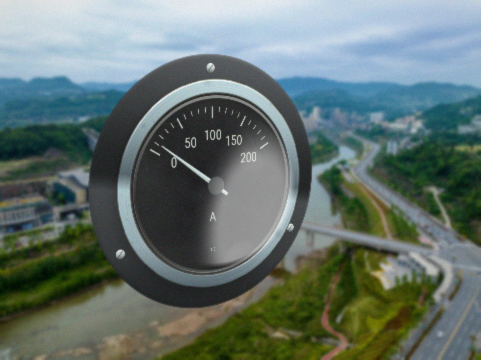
10 A
